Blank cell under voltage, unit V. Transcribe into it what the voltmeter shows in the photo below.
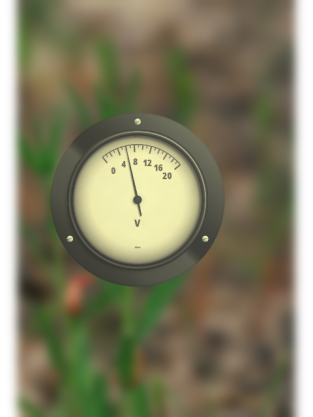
6 V
